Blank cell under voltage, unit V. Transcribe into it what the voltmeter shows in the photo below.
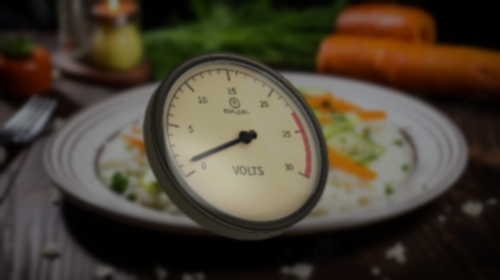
1 V
